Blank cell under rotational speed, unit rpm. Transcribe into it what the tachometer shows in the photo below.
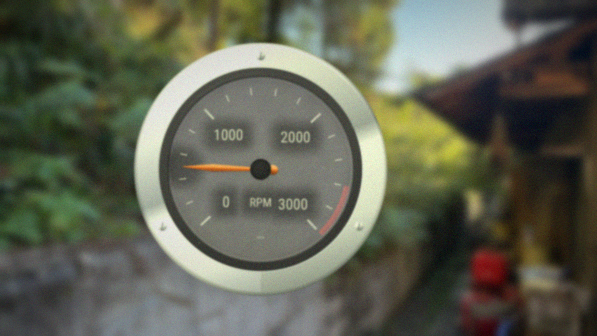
500 rpm
